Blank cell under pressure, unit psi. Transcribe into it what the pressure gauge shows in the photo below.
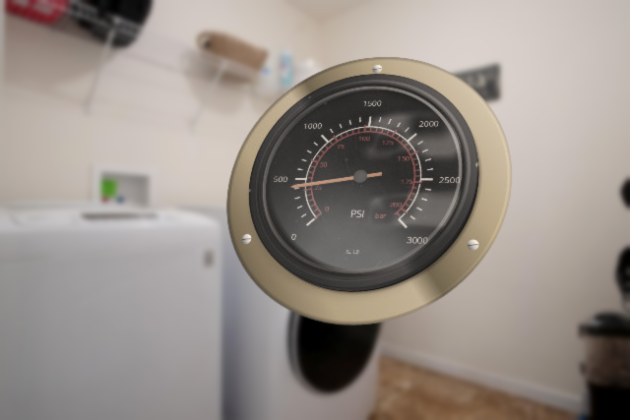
400 psi
